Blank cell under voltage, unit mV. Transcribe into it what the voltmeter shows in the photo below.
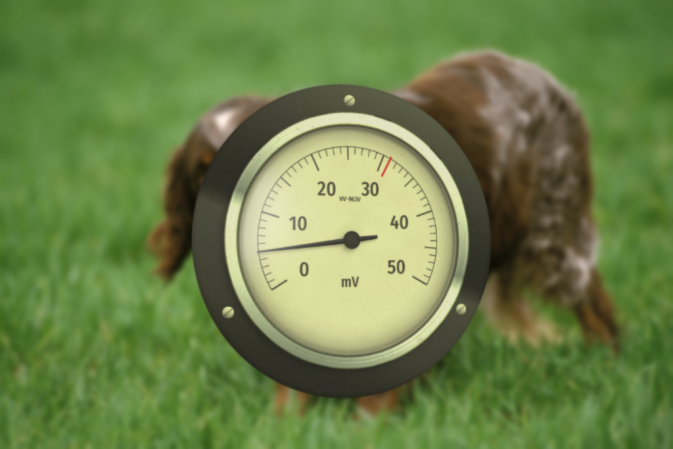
5 mV
